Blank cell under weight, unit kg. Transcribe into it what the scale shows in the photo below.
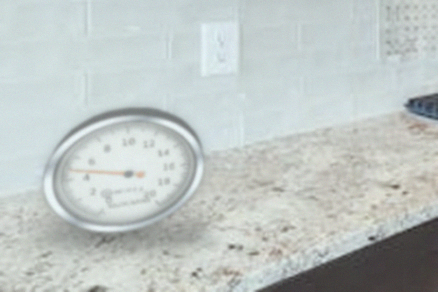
5 kg
